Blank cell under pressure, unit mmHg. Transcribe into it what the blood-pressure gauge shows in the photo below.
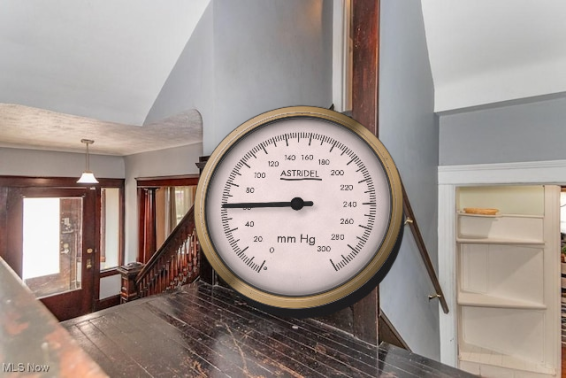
60 mmHg
